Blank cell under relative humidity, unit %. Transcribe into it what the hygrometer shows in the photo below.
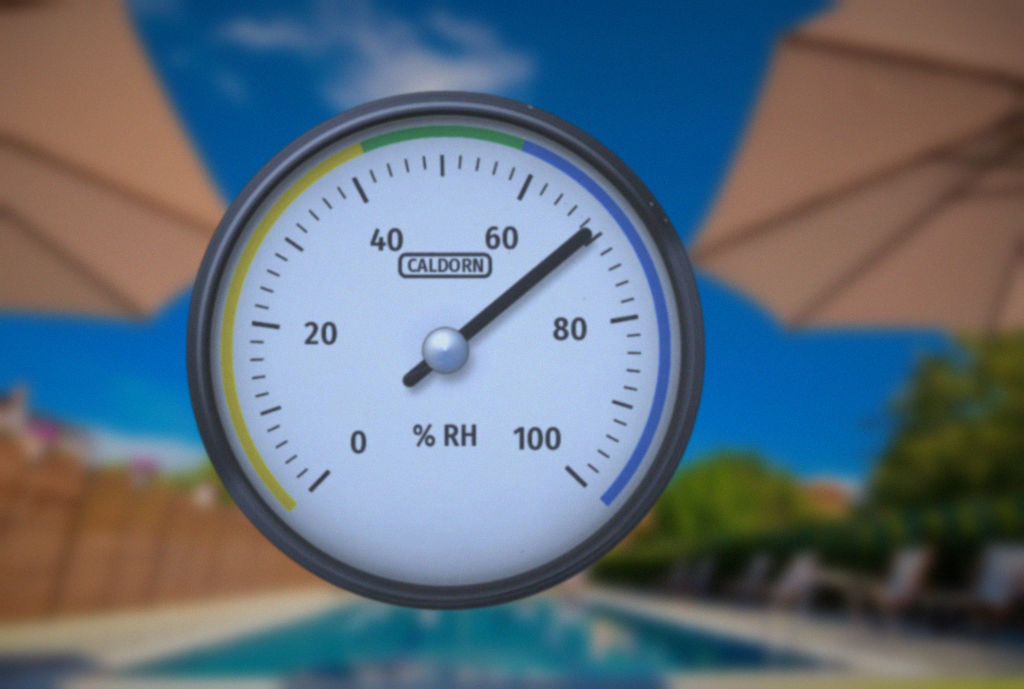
69 %
